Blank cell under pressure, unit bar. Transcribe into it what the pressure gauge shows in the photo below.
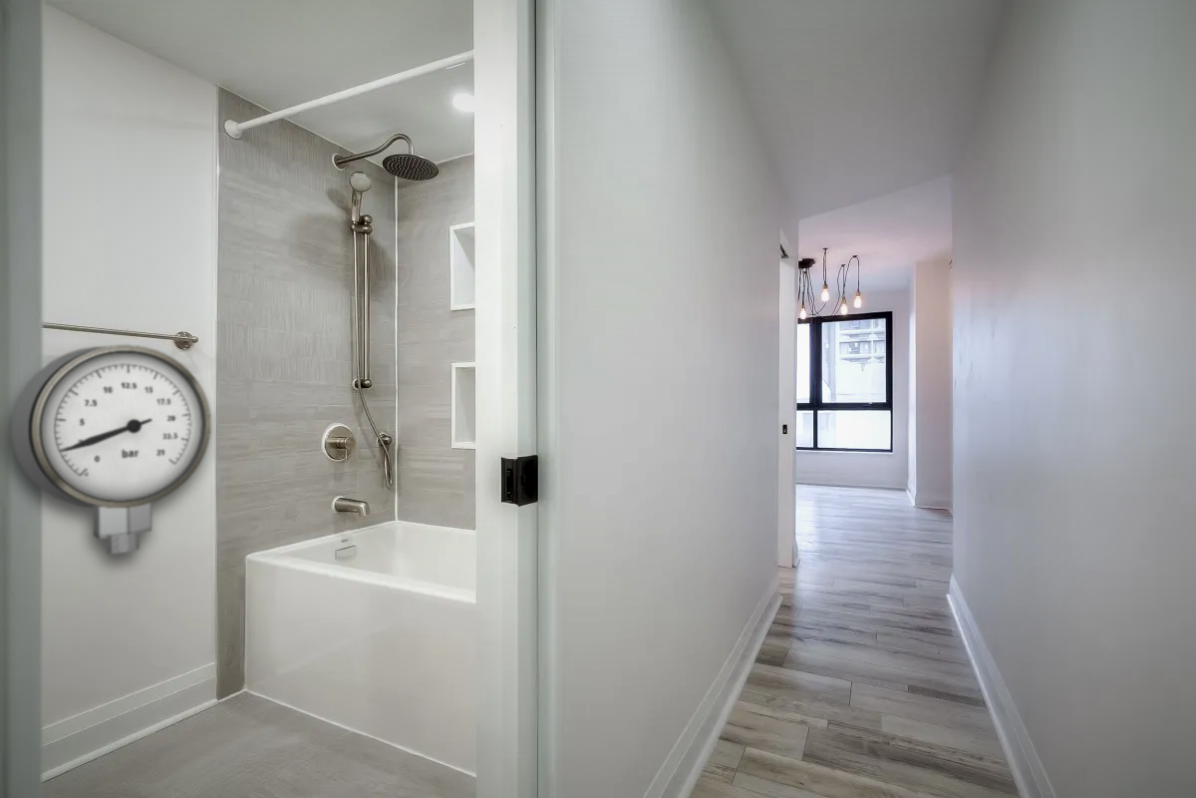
2.5 bar
